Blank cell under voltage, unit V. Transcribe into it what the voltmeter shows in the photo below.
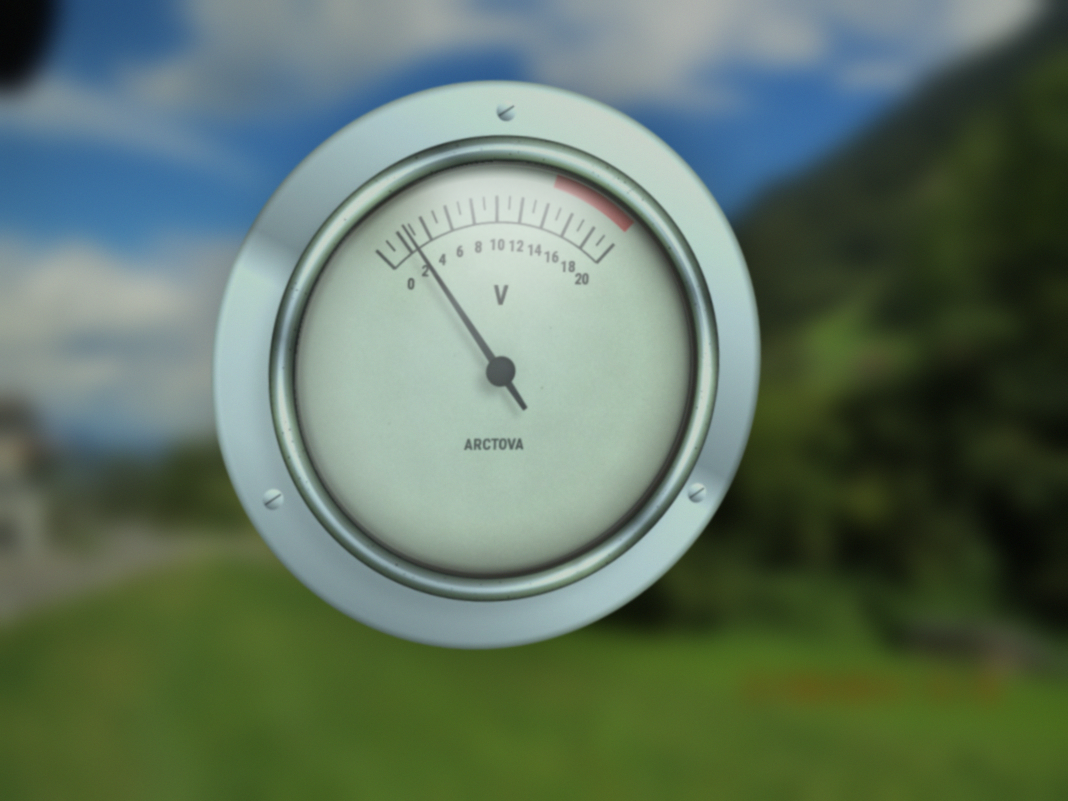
2.5 V
